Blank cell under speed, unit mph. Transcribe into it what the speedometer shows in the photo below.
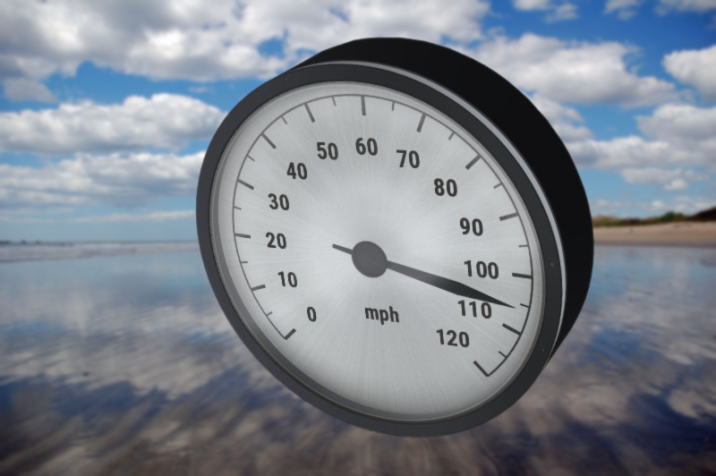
105 mph
